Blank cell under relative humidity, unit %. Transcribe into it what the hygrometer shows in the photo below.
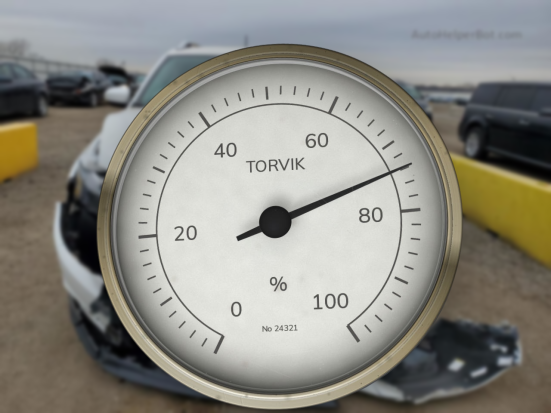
74 %
